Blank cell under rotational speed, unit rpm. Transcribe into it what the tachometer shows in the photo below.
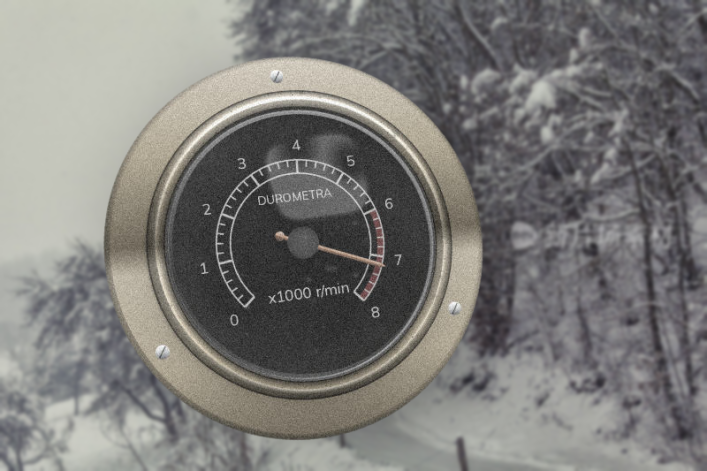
7200 rpm
